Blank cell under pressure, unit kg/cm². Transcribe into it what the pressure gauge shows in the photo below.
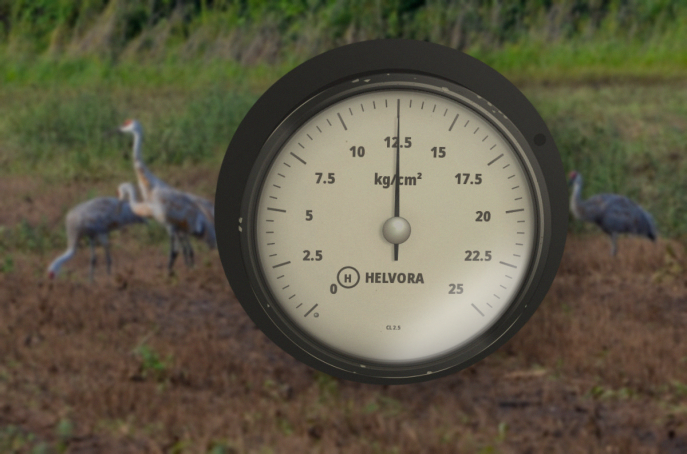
12.5 kg/cm²
